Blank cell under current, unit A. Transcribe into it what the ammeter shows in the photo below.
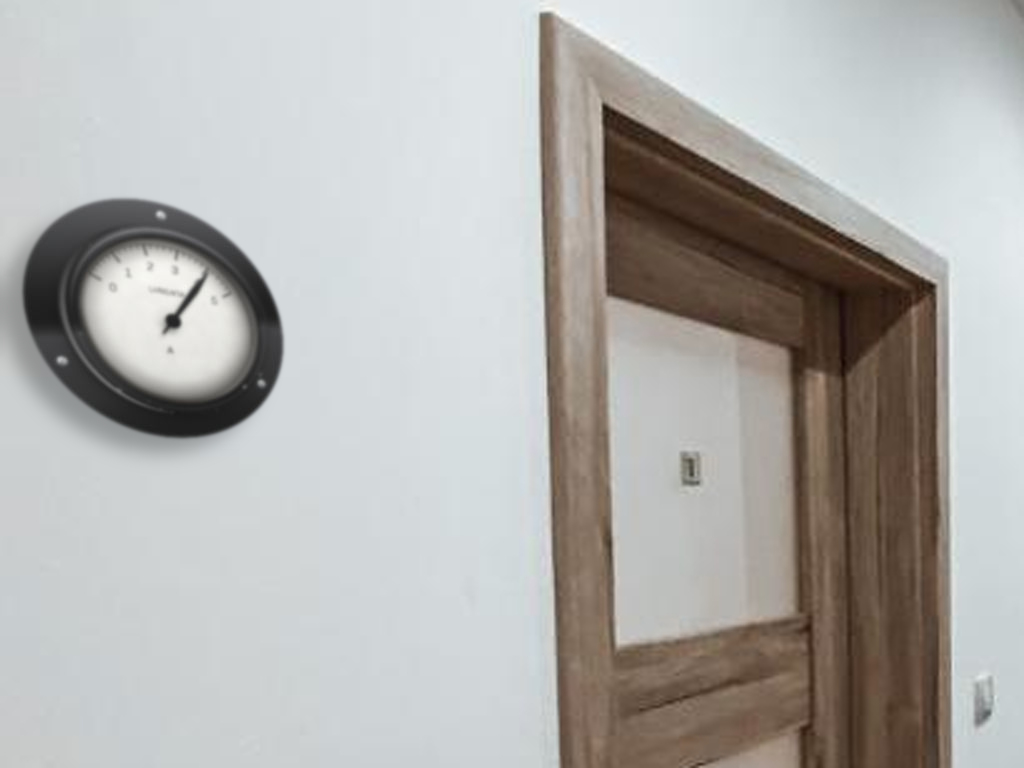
4 A
